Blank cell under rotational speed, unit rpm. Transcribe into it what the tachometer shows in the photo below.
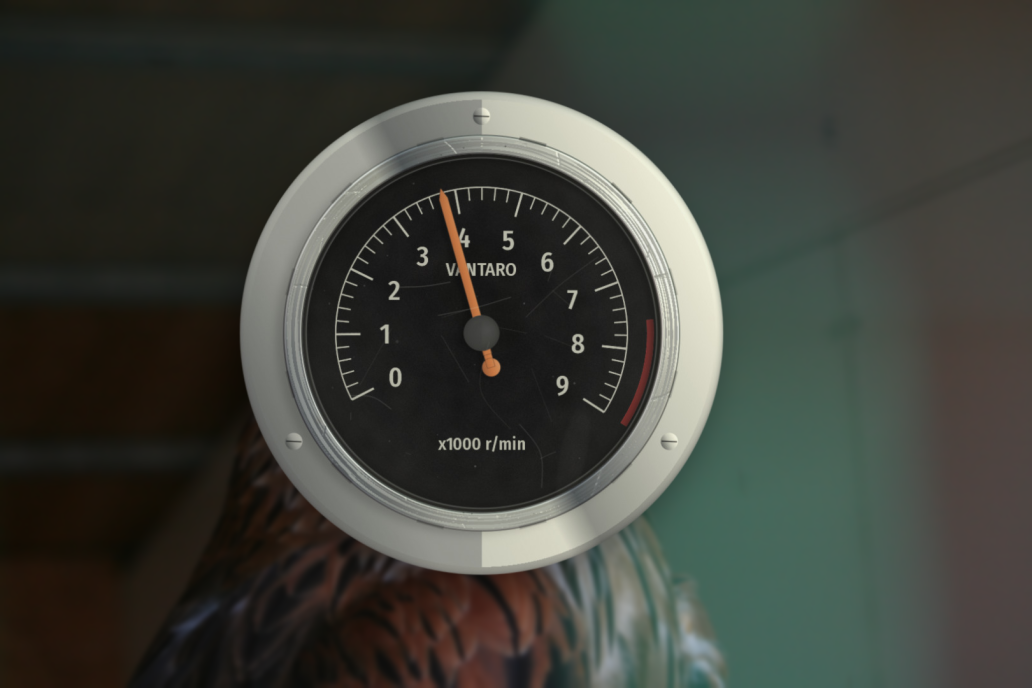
3800 rpm
